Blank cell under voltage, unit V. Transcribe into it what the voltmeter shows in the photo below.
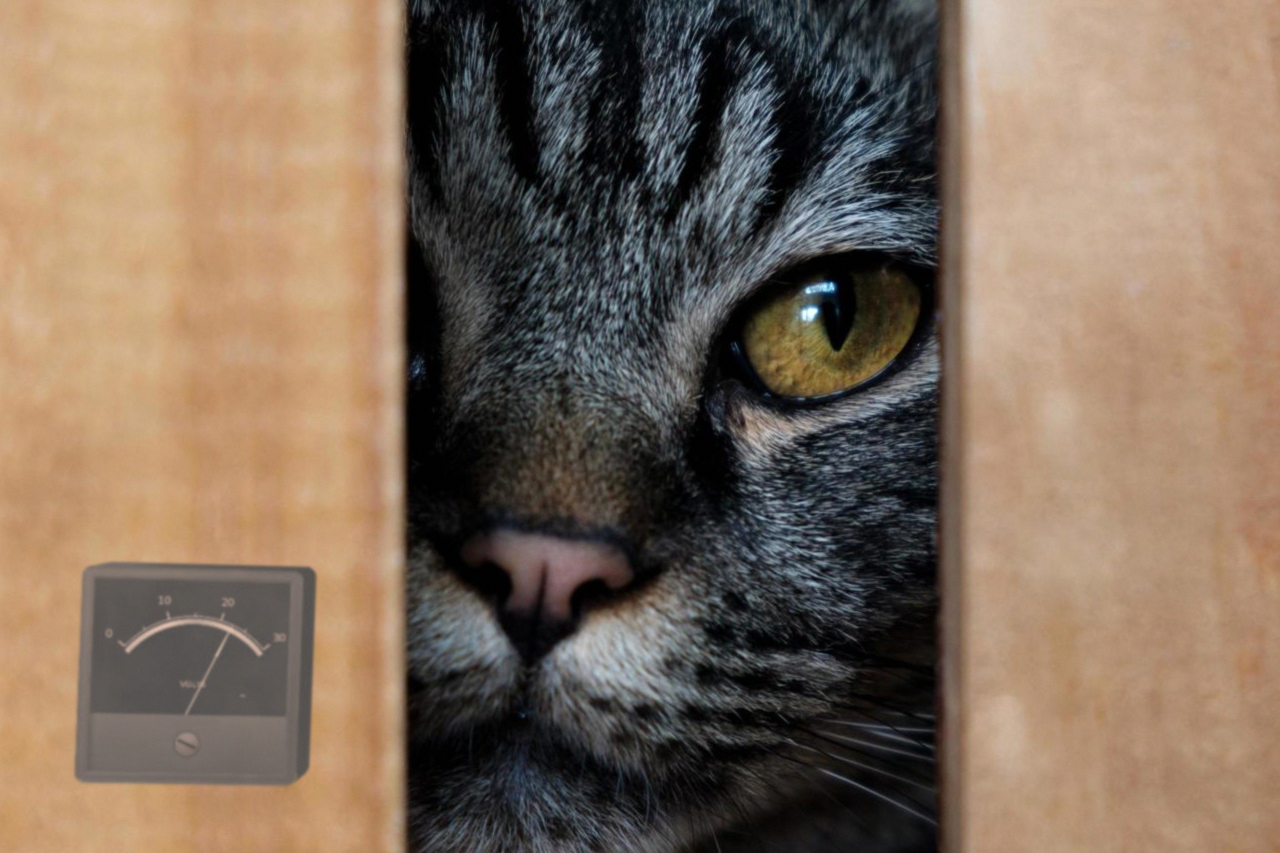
22.5 V
